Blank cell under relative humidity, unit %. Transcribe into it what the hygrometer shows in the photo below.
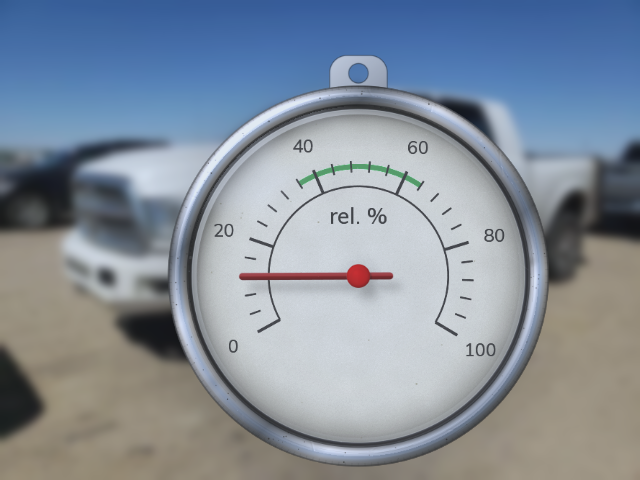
12 %
